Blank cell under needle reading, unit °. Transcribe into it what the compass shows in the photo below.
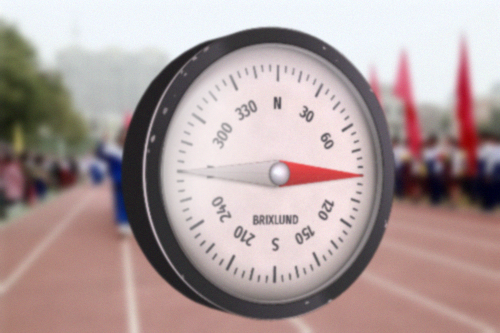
90 °
